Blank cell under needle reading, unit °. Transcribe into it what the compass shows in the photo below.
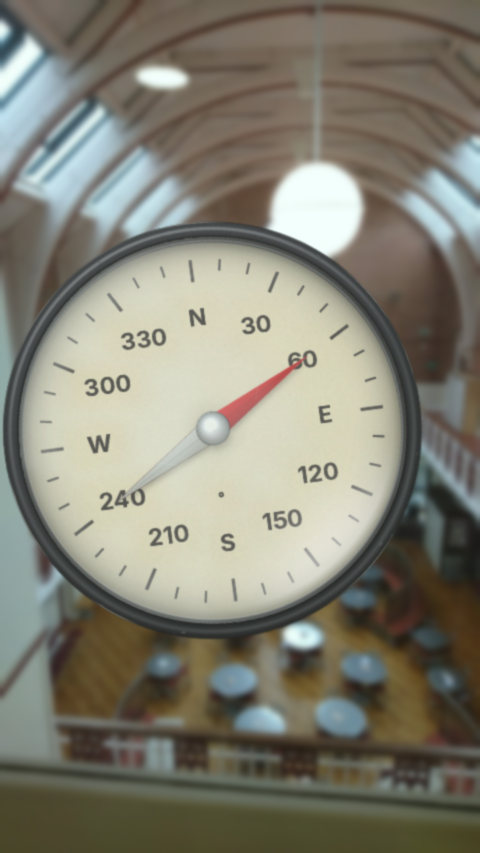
60 °
